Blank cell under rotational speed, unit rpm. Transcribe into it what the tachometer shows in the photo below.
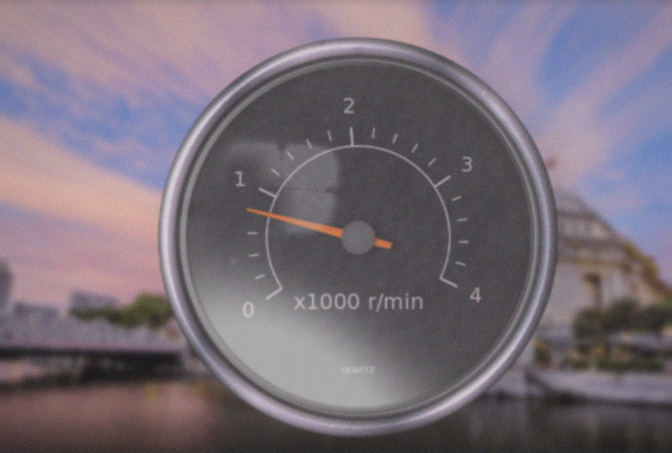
800 rpm
